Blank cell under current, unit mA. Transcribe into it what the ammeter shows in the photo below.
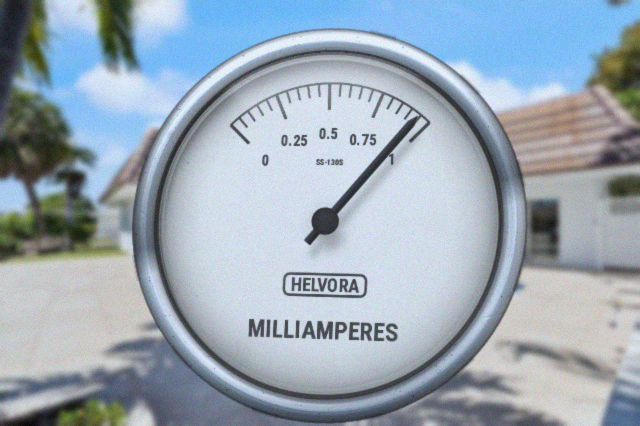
0.95 mA
